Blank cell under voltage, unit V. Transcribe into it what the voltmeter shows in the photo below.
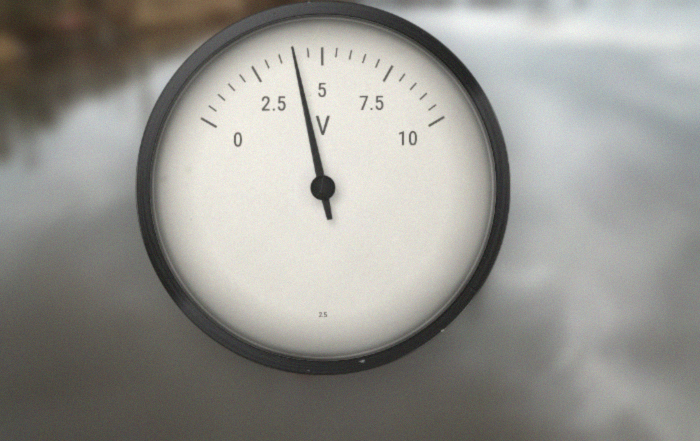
4 V
